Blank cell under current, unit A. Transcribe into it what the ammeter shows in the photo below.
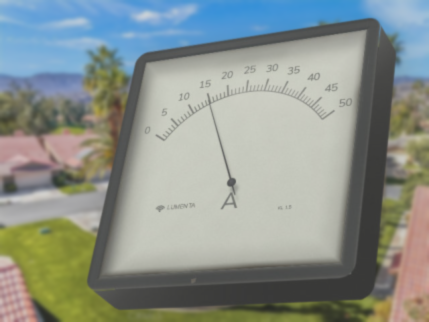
15 A
